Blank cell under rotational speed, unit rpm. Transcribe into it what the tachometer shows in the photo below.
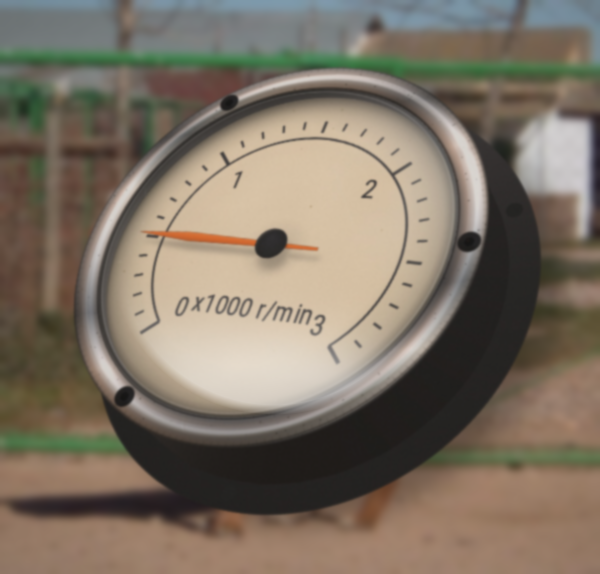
500 rpm
